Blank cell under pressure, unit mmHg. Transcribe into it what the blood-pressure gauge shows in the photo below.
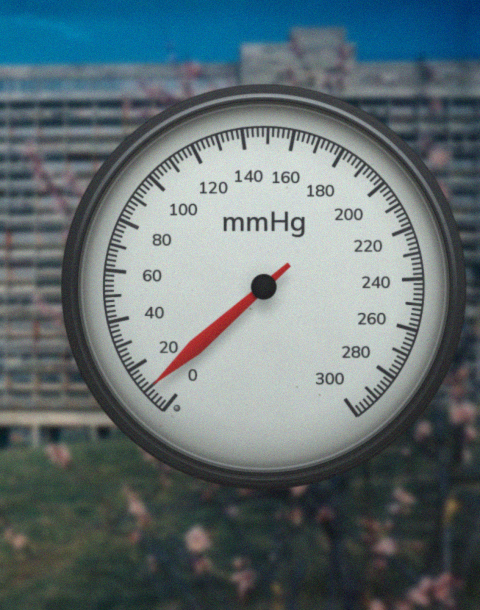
10 mmHg
